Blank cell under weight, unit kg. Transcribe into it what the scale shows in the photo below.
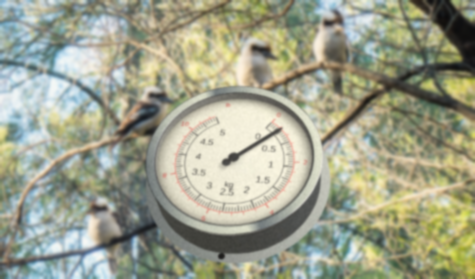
0.25 kg
